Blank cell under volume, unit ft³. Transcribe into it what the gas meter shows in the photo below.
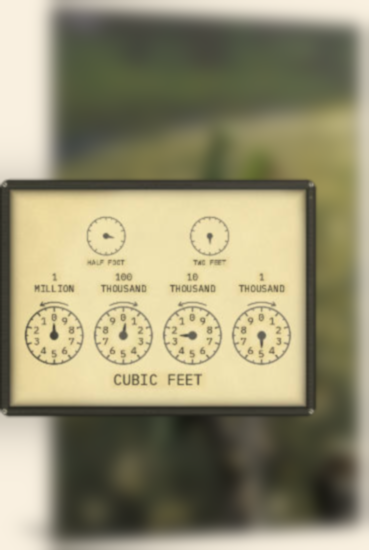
2500 ft³
